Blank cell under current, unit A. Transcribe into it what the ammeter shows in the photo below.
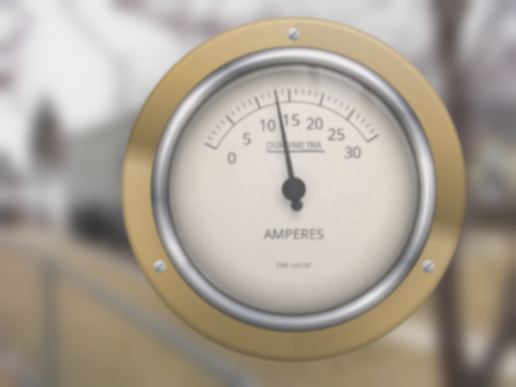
13 A
